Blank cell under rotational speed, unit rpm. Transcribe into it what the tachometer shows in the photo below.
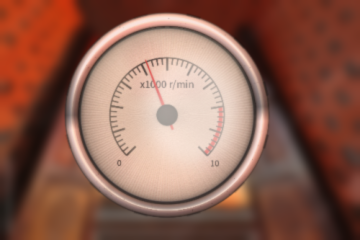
4200 rpm
